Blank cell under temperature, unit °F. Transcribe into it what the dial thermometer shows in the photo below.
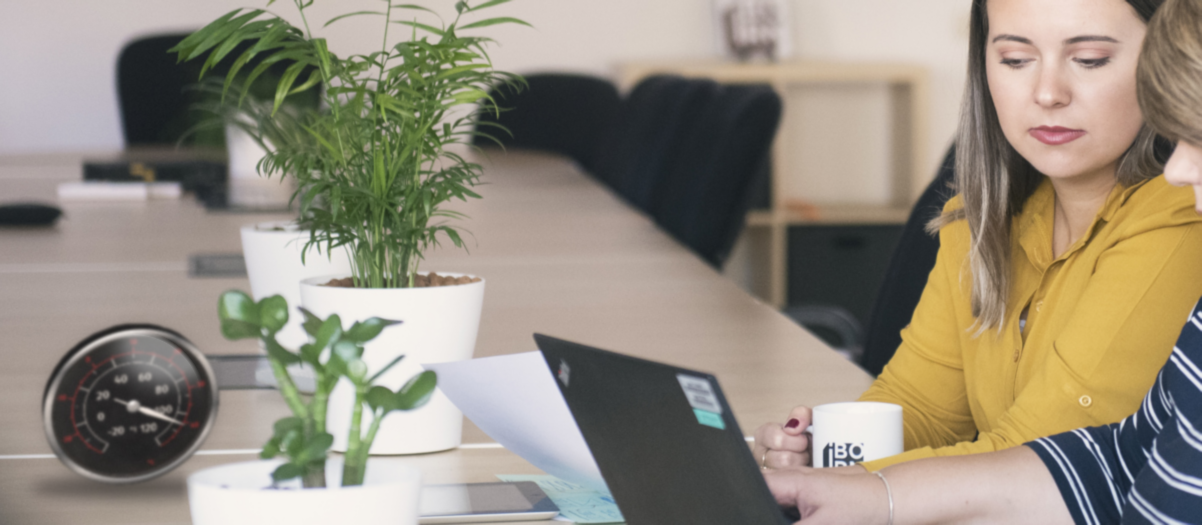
105 °F
